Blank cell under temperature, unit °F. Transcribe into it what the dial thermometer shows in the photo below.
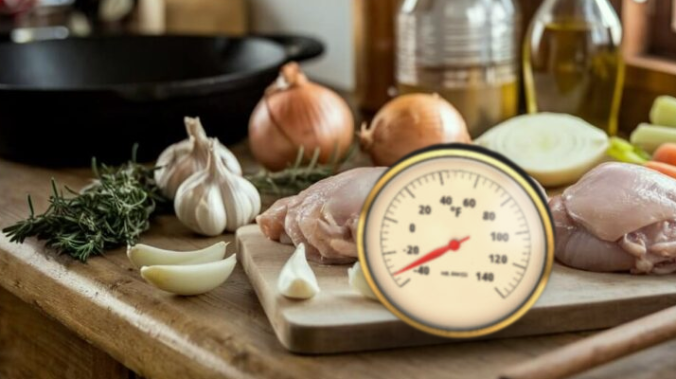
-32 °F
